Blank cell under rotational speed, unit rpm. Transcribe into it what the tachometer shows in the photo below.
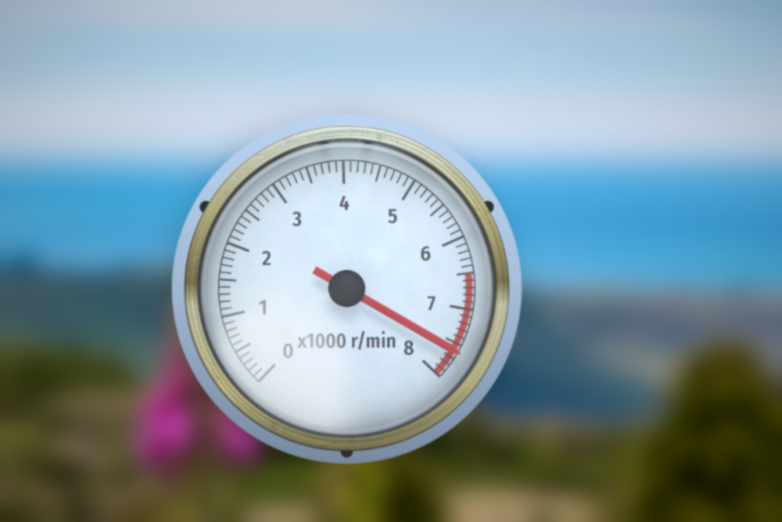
7600 rpm
